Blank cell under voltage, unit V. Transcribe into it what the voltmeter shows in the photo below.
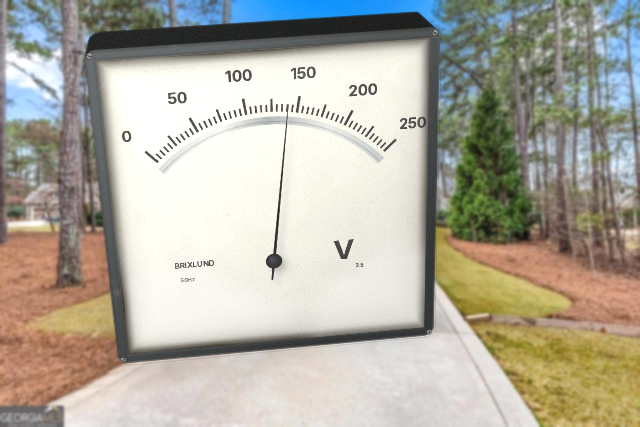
140 V
